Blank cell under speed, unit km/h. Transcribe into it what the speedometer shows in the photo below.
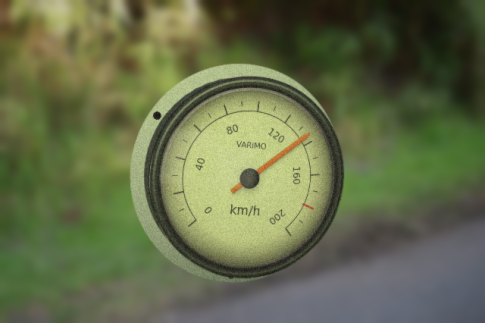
135 km/h
